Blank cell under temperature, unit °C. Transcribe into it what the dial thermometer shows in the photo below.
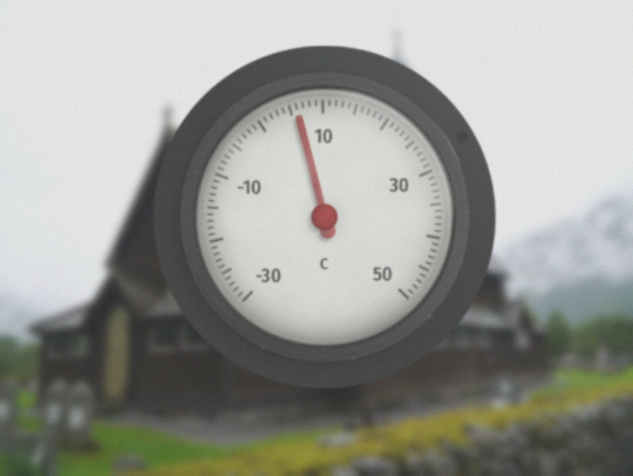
6 °C
